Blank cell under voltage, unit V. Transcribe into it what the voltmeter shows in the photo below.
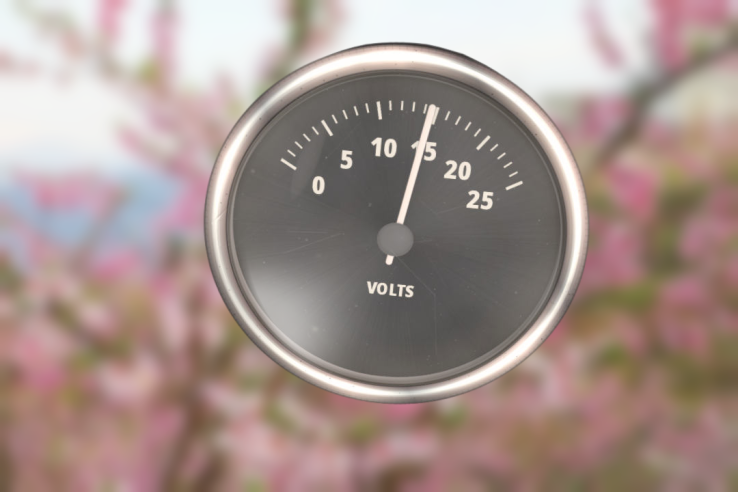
14.5 V
